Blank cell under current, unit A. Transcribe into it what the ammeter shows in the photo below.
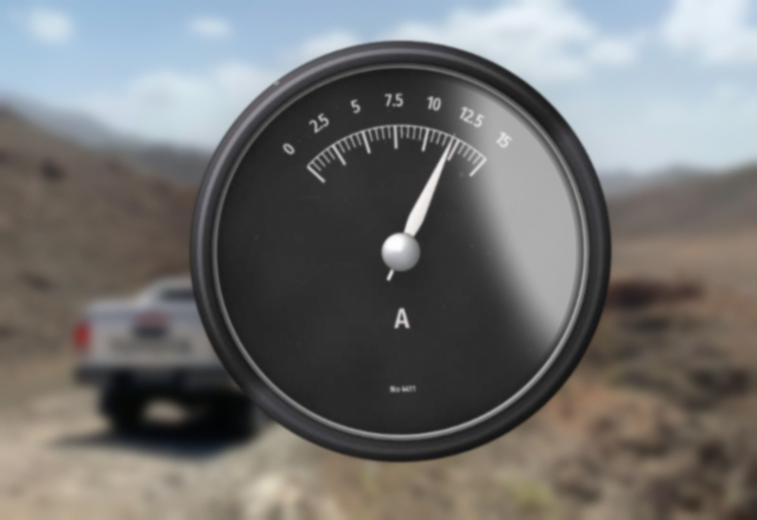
12 A
